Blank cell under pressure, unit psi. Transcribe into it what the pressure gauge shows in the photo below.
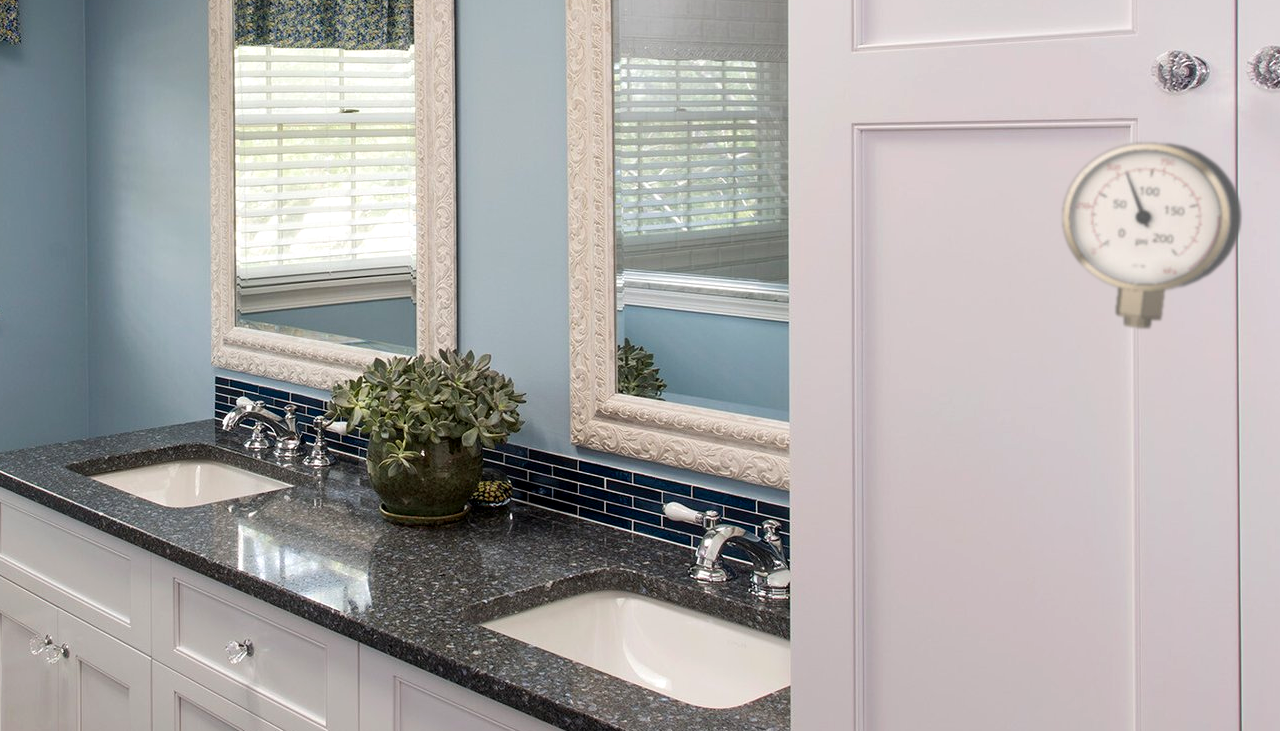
80 psi
